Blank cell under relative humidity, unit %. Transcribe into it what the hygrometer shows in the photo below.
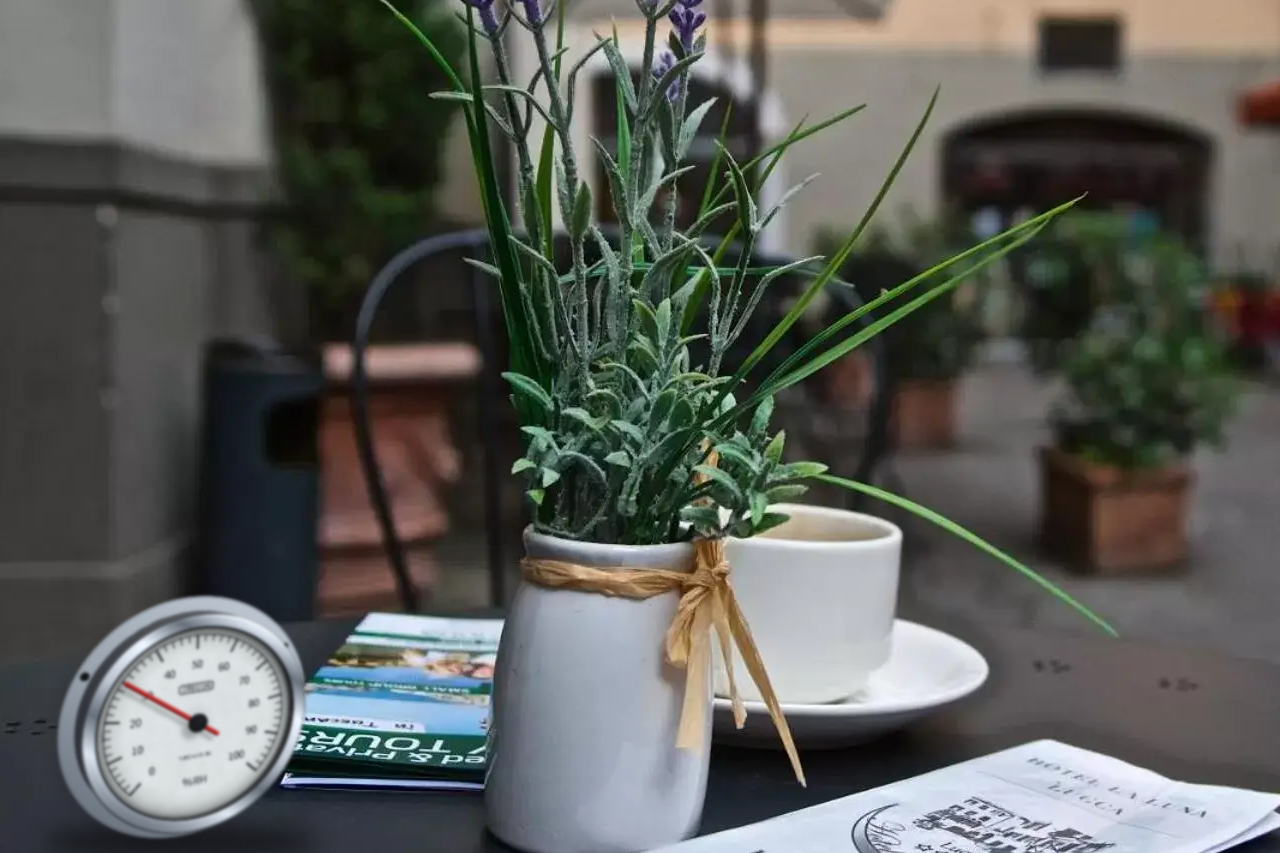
30 %
